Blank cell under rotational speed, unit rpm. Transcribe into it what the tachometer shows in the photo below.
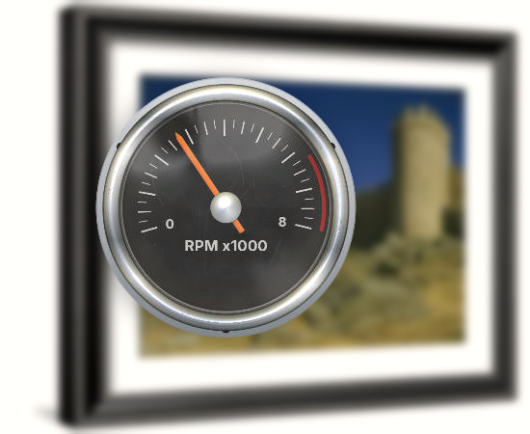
2750 rpm
